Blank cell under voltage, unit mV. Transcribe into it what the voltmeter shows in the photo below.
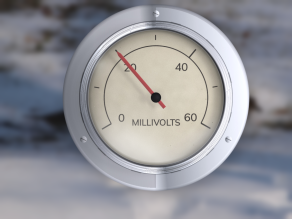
20 mV
